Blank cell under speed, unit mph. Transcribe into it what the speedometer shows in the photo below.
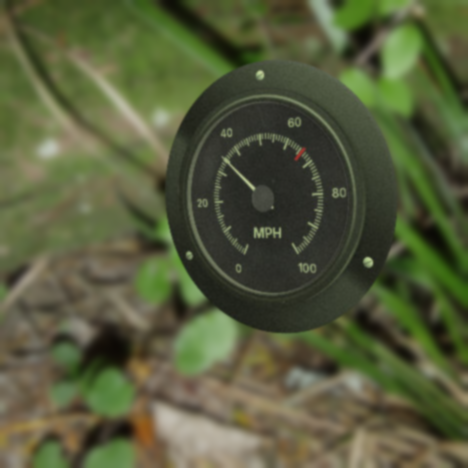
35 mph
